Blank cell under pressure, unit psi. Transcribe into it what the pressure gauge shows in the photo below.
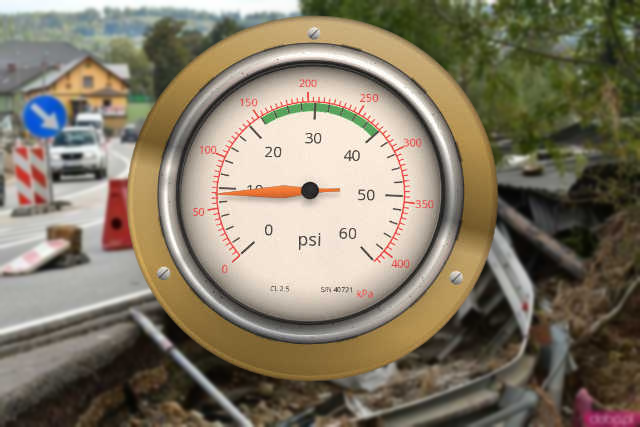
9 psi
